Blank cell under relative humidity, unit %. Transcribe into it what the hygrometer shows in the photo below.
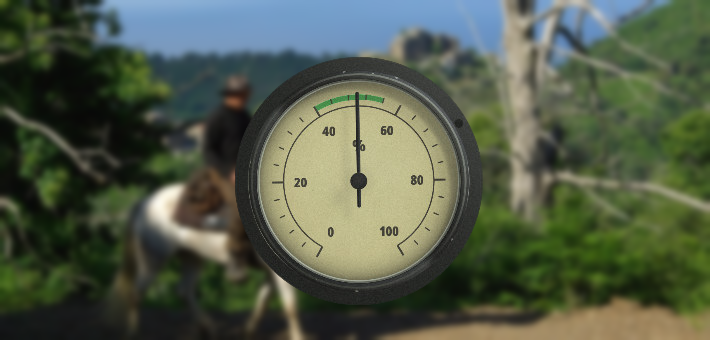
50 %
